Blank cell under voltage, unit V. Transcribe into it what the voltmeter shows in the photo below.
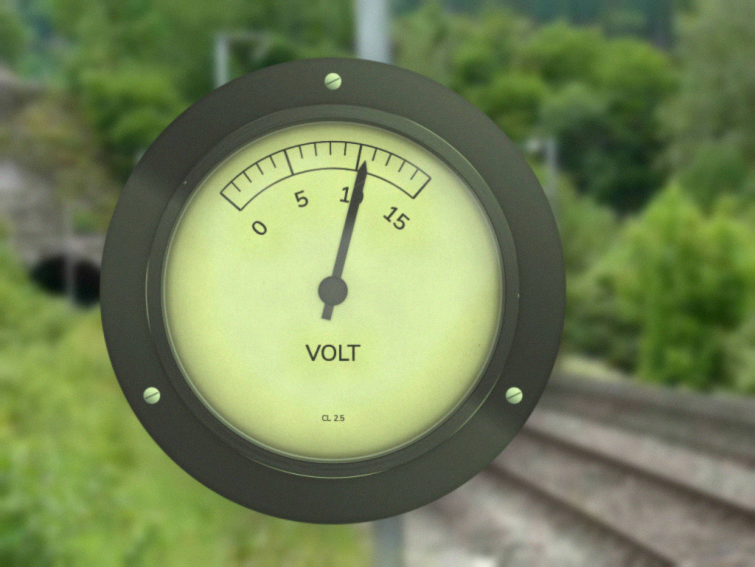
10.5 V
